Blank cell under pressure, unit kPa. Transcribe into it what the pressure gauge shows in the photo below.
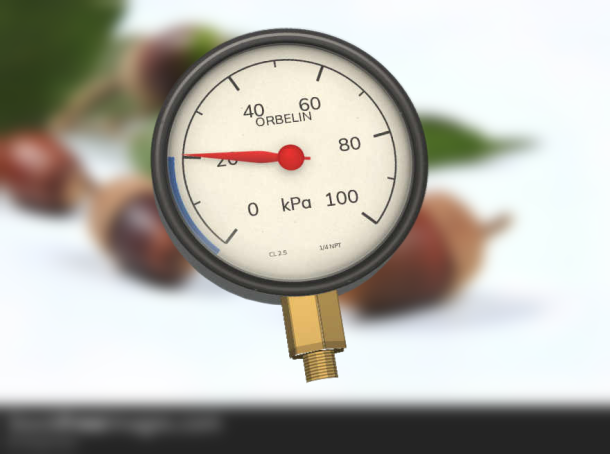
20 kPa
